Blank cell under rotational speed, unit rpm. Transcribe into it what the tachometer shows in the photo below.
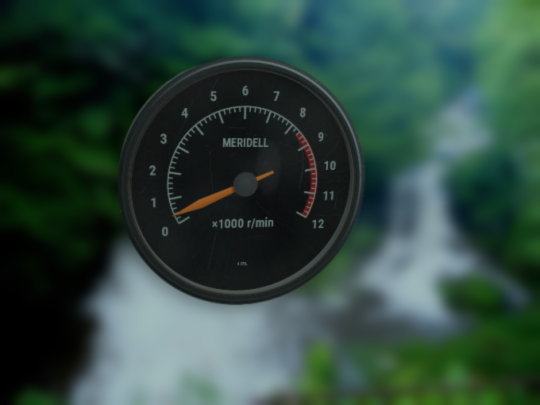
400 rpm
